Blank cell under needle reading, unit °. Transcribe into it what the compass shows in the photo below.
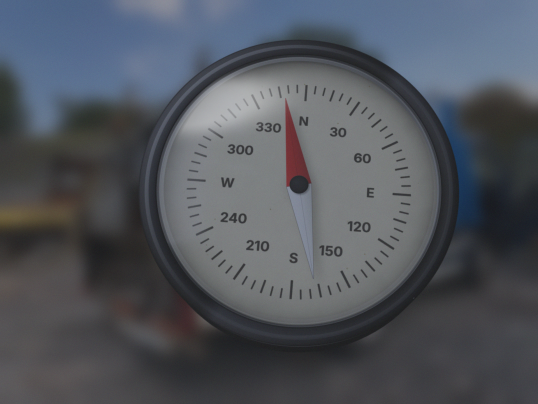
347.5 °
